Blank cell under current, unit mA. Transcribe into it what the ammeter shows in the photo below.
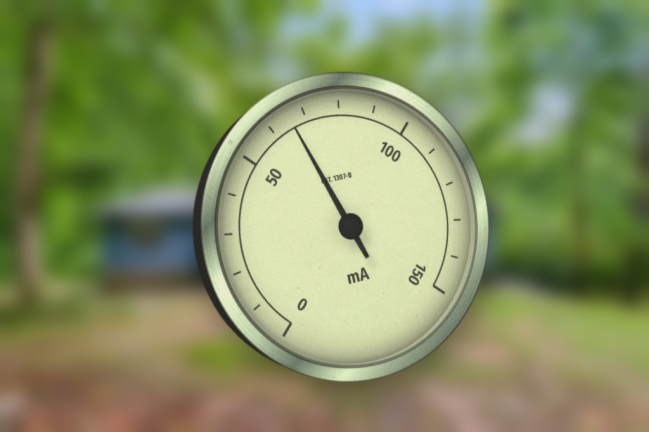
65 mA
